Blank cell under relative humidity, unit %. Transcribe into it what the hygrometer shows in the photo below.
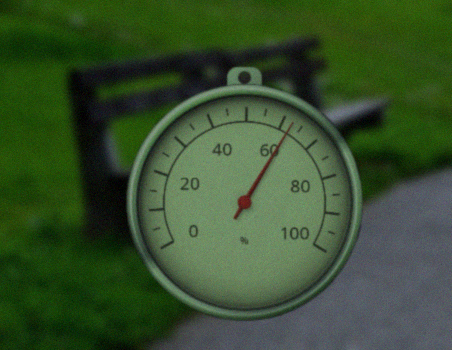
62.5 %
